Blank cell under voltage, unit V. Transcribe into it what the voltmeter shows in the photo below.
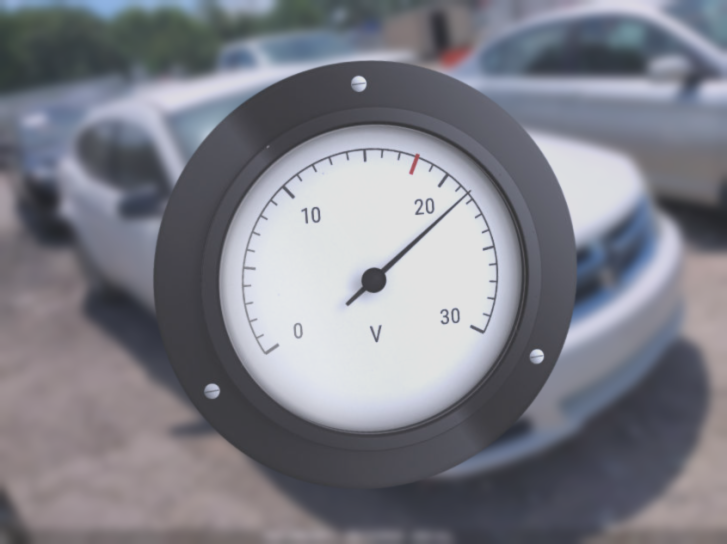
21.5 V
